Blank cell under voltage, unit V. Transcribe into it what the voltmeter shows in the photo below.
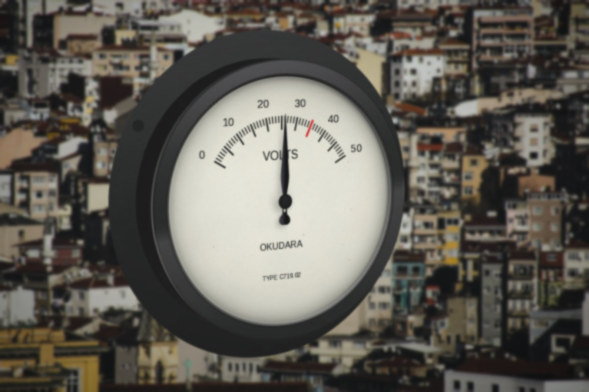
25 V
